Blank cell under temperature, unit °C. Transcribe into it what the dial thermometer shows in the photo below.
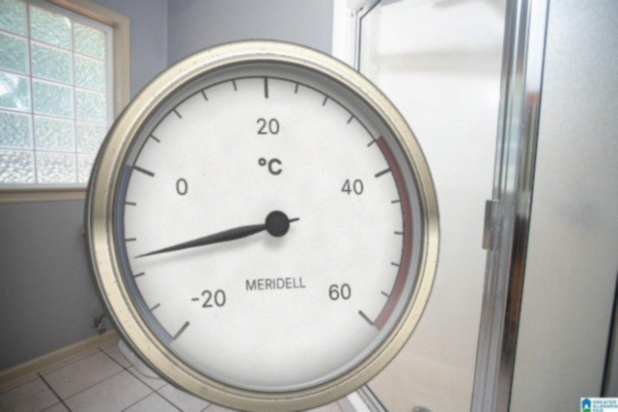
-10 °C
